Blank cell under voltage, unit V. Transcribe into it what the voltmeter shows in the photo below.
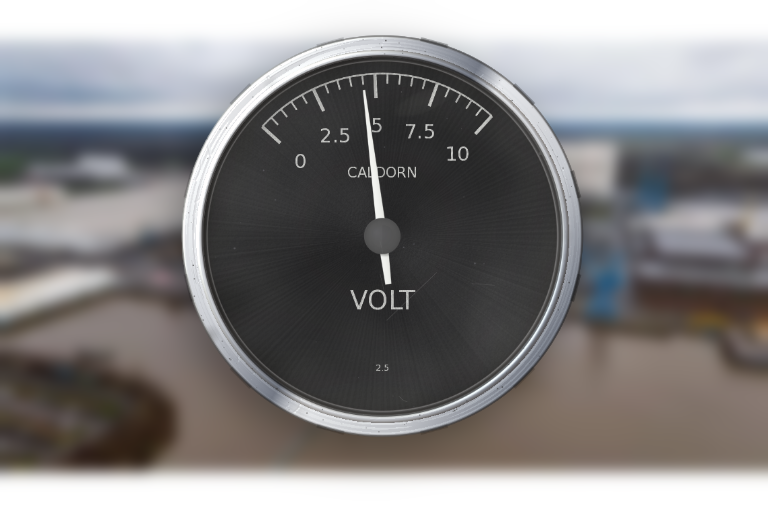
4.5 V
